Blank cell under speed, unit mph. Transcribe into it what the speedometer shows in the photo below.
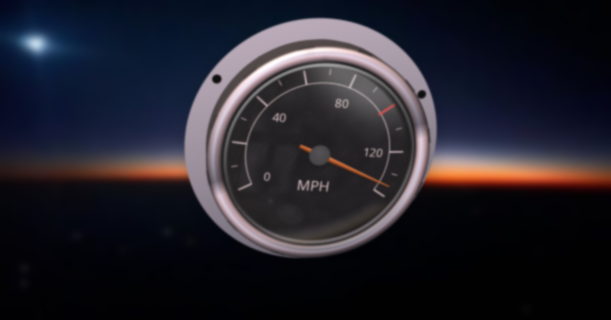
135 mph
